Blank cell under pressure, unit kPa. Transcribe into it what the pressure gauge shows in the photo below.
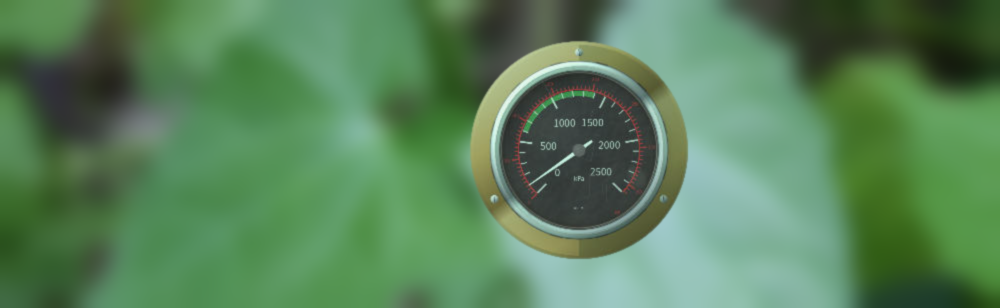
100 kPa
